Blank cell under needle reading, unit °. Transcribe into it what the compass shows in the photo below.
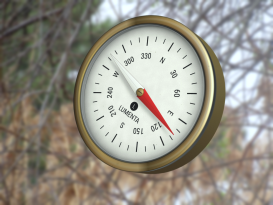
105 °
